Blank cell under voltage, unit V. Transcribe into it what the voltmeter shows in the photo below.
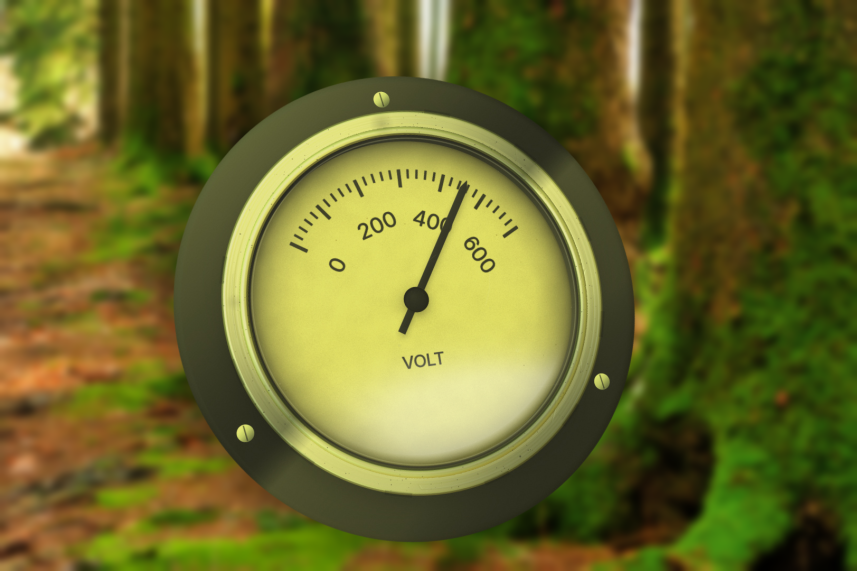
450 V
